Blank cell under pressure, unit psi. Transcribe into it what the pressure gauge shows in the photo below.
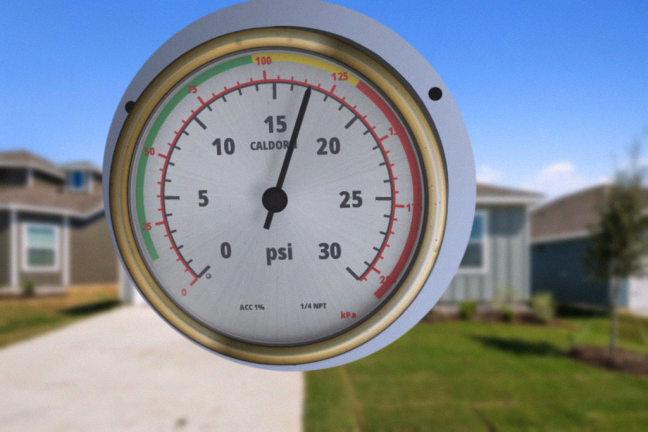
17 psi
